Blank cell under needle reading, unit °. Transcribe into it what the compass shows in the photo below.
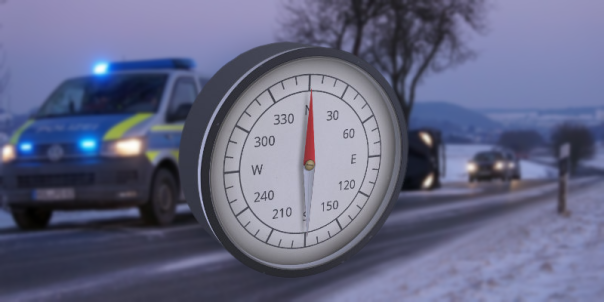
0 °
